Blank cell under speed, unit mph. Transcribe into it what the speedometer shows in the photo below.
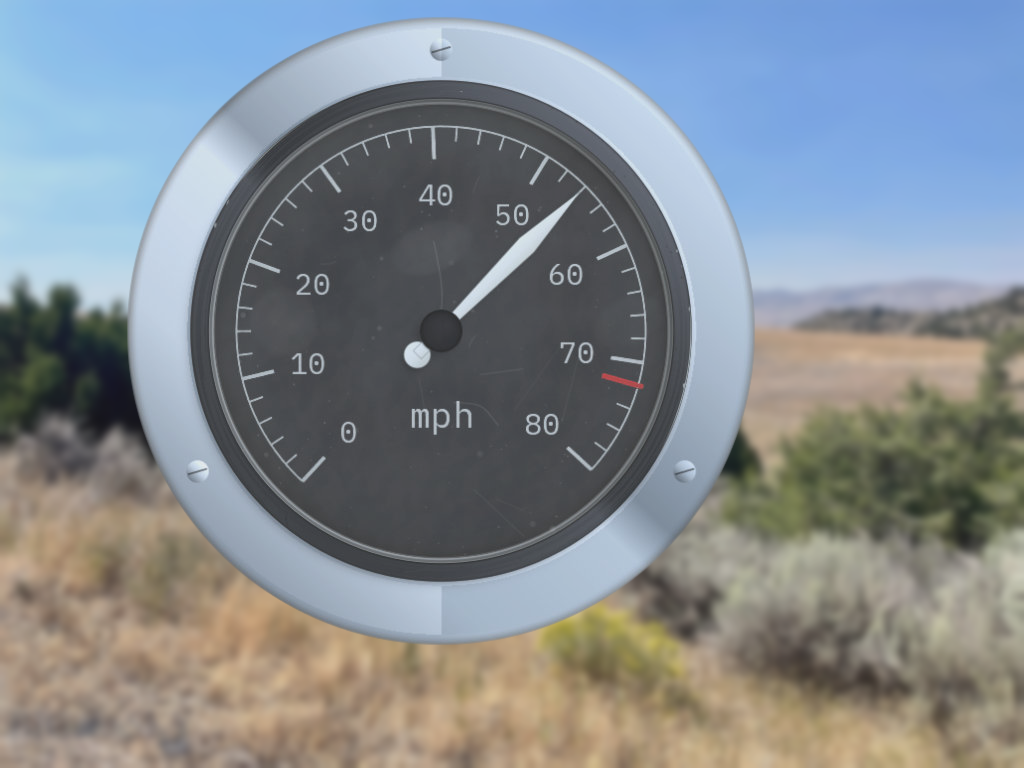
54 mph
